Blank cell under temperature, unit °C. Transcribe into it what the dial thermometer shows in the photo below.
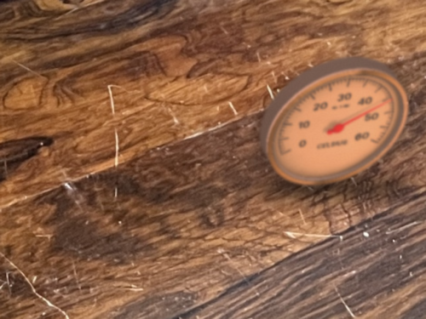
45 °C
